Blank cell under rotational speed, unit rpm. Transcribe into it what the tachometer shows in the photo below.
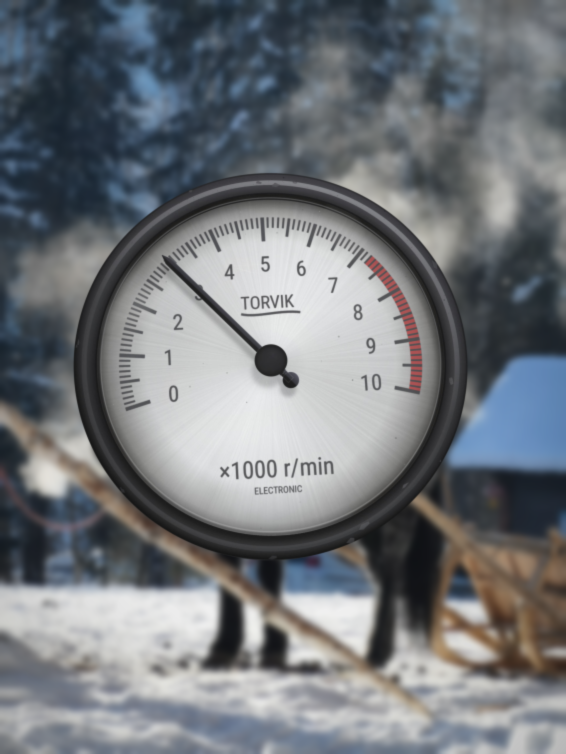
3000 rpm
